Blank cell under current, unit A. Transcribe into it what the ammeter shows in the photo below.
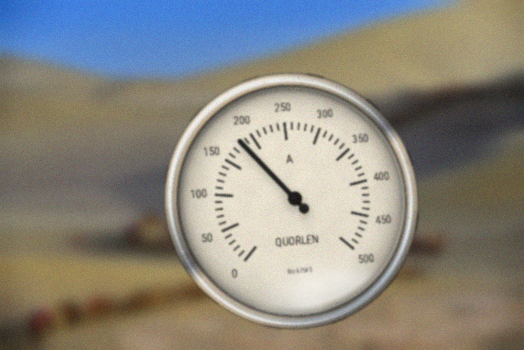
180 A
